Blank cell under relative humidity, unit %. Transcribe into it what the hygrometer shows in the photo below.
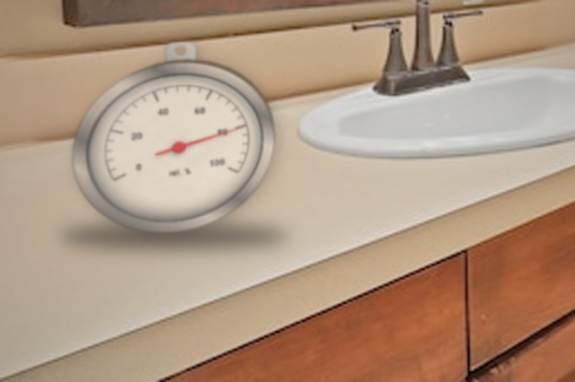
80 %
